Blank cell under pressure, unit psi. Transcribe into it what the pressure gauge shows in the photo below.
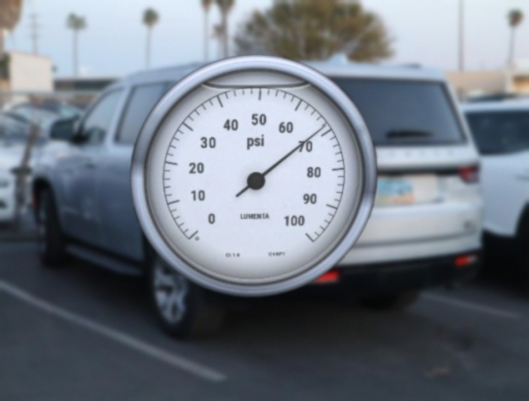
68 psi
